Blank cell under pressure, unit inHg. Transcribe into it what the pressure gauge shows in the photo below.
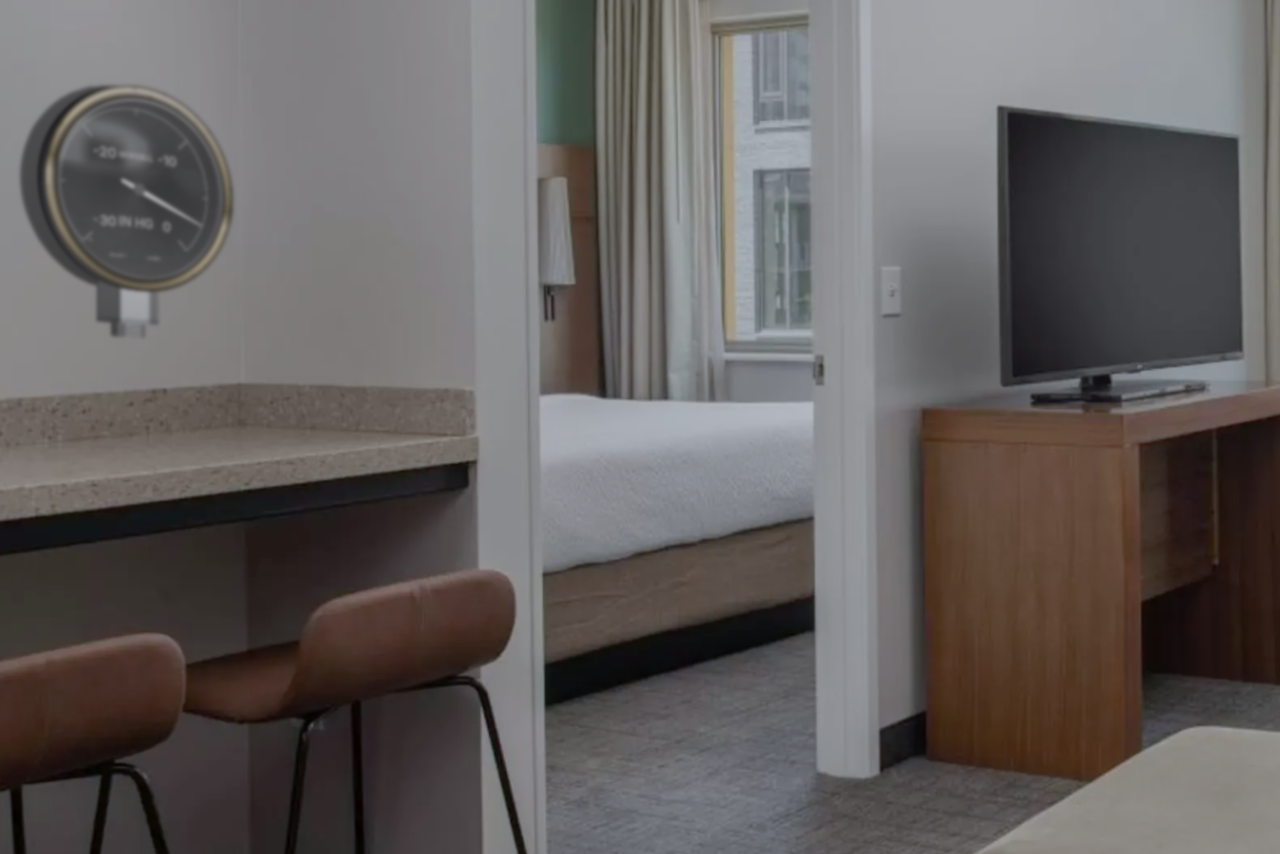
-2.5 inHg
